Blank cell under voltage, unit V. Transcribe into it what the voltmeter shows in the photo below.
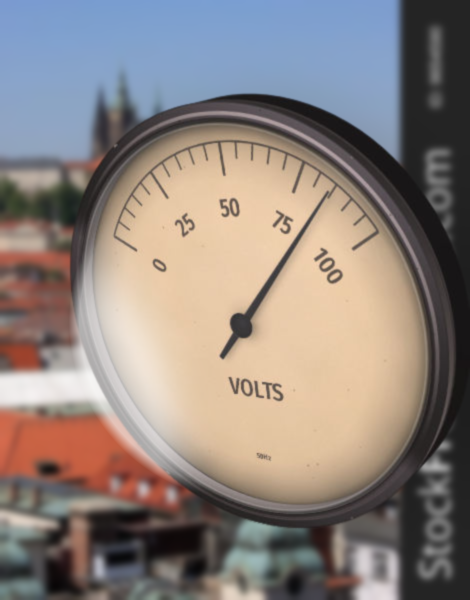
85 V
